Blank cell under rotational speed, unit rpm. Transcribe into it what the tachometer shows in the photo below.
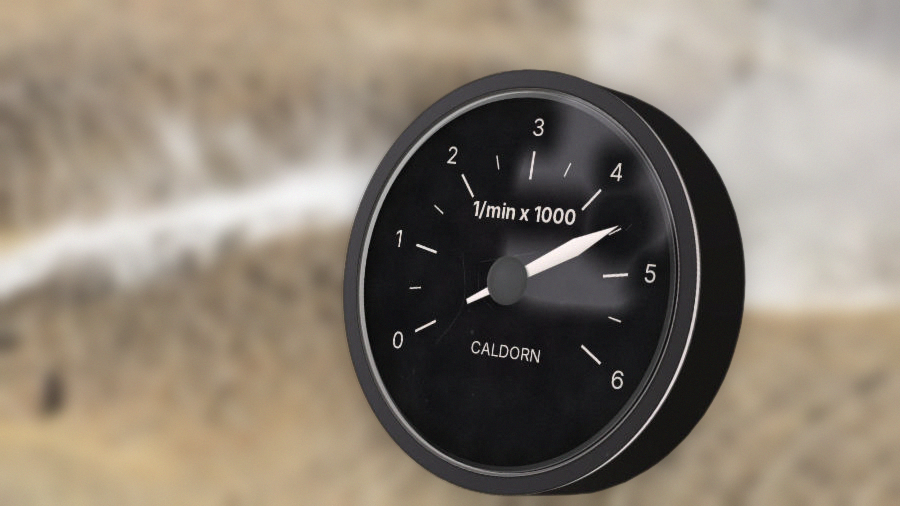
4500 rpm
